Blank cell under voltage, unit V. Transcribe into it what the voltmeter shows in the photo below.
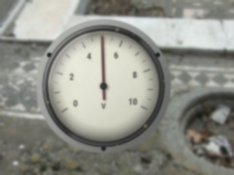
5 V
